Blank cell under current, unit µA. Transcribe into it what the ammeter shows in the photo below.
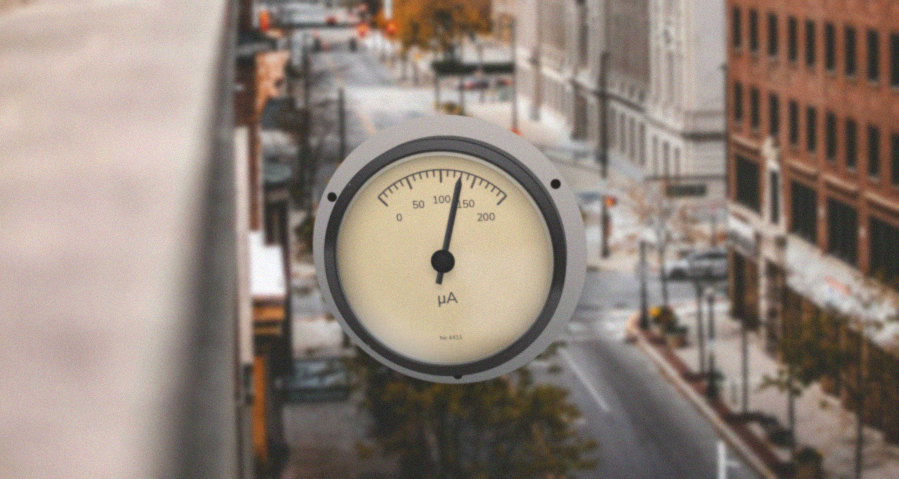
130 µA
